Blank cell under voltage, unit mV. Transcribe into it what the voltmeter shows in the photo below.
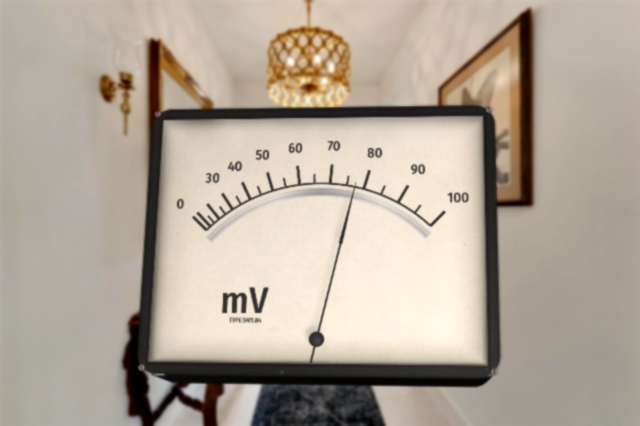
77.5 mV
